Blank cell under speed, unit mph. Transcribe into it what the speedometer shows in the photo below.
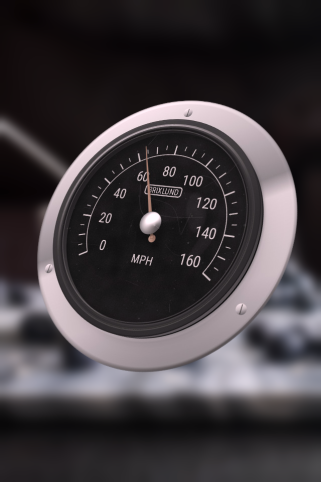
65 mph
